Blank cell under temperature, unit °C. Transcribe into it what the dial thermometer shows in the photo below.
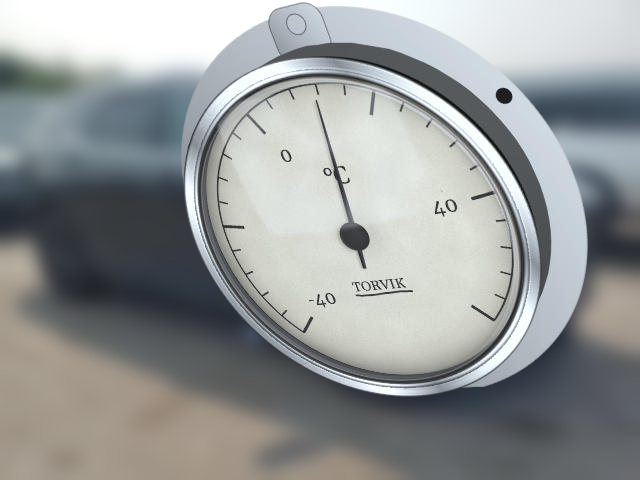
12 °C
